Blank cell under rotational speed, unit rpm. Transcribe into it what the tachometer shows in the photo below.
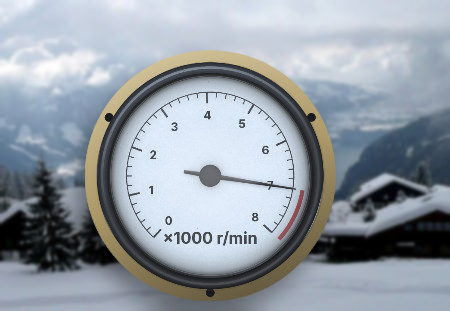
7000 rpm
